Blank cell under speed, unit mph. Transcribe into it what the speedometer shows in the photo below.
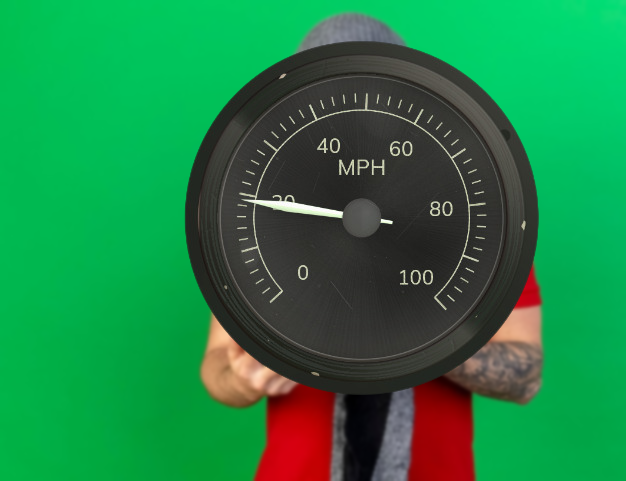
19 mph
